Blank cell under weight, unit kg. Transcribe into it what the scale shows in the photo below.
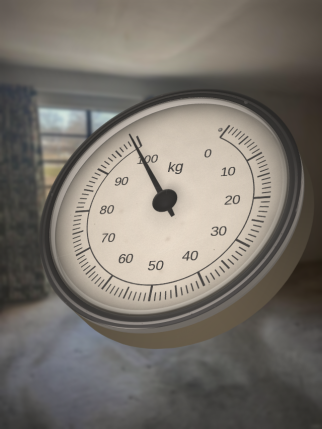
99 kg
